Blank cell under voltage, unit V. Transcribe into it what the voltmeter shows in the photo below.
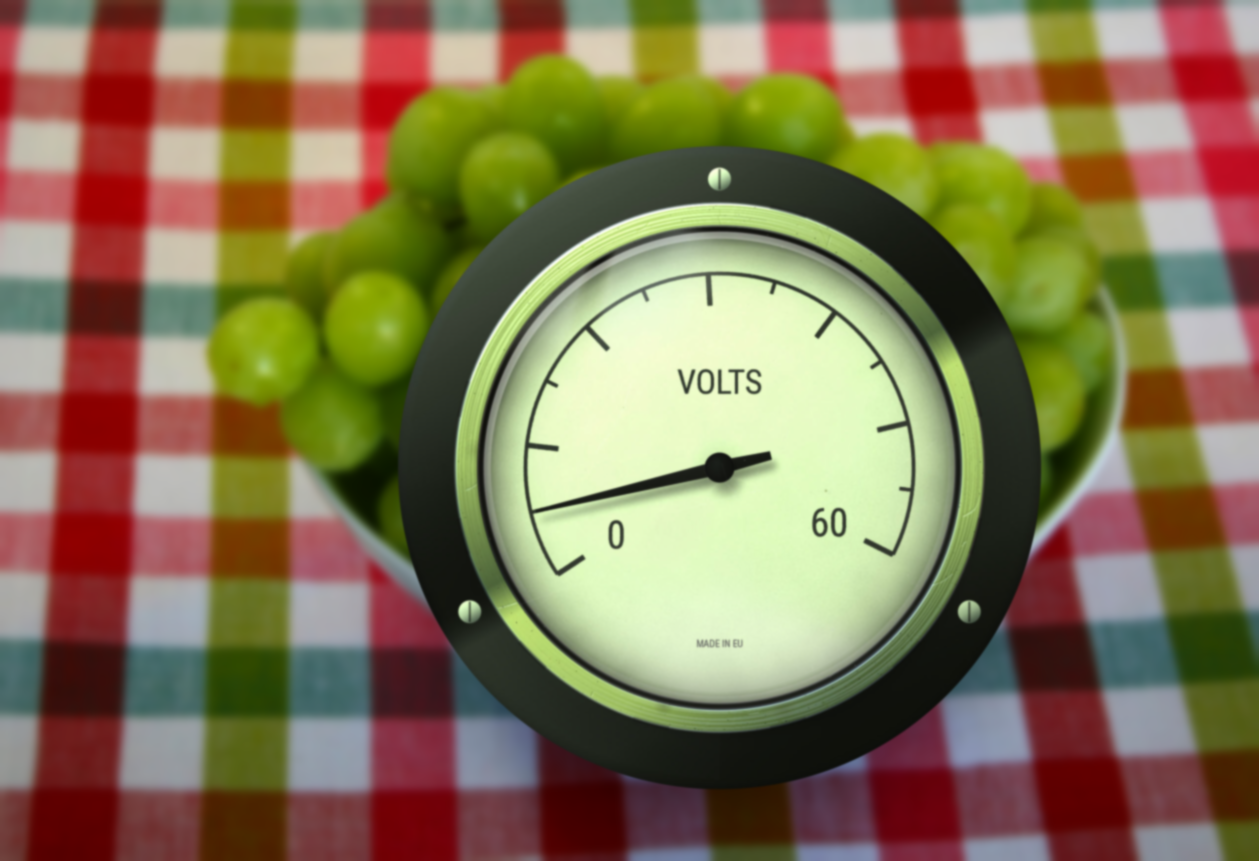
5 V
